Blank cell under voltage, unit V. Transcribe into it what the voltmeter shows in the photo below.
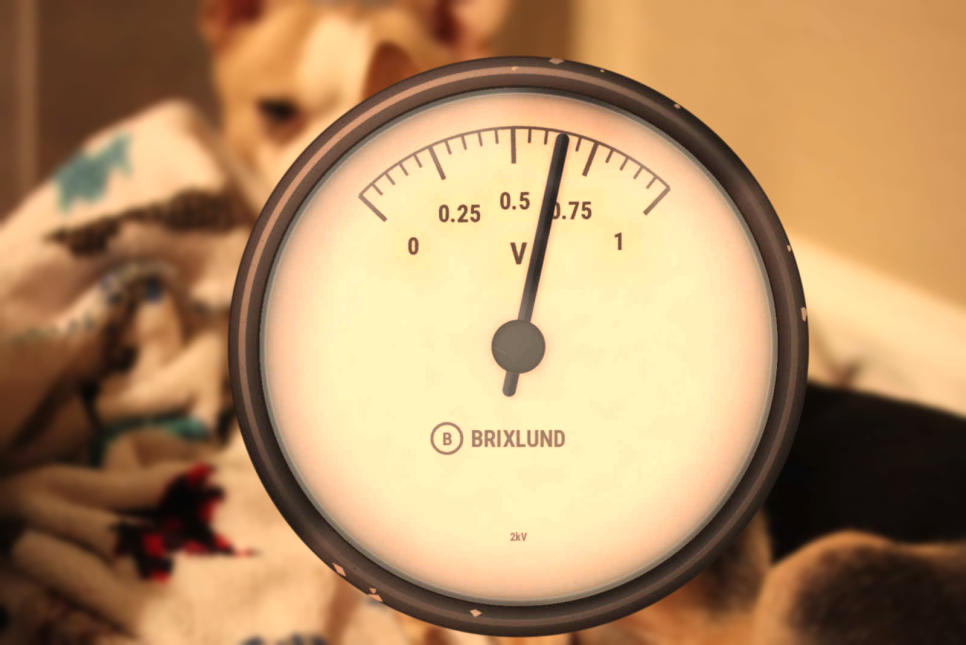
0.65 V
